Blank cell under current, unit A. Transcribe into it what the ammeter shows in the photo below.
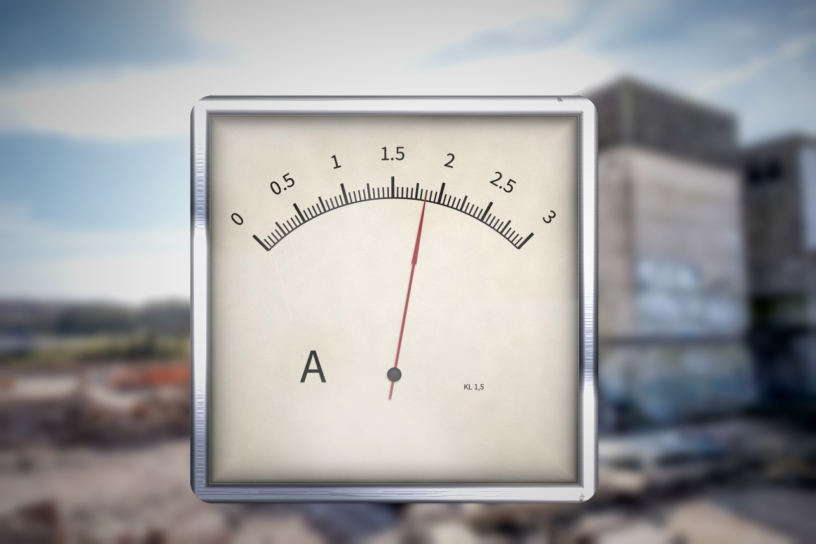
1.85 A
